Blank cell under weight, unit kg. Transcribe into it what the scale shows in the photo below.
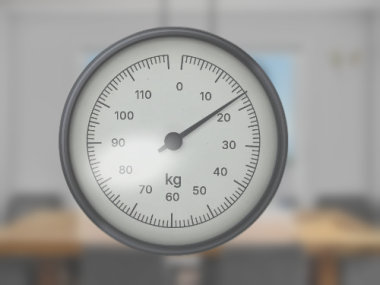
17 kg
